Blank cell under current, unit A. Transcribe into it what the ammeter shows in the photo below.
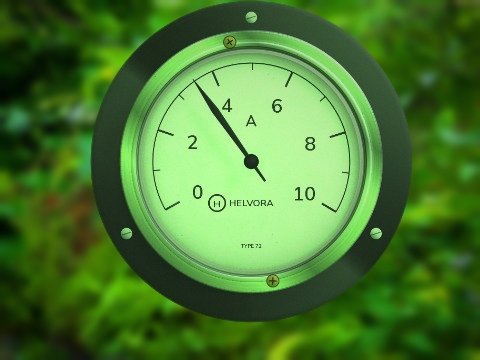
3.5 A
